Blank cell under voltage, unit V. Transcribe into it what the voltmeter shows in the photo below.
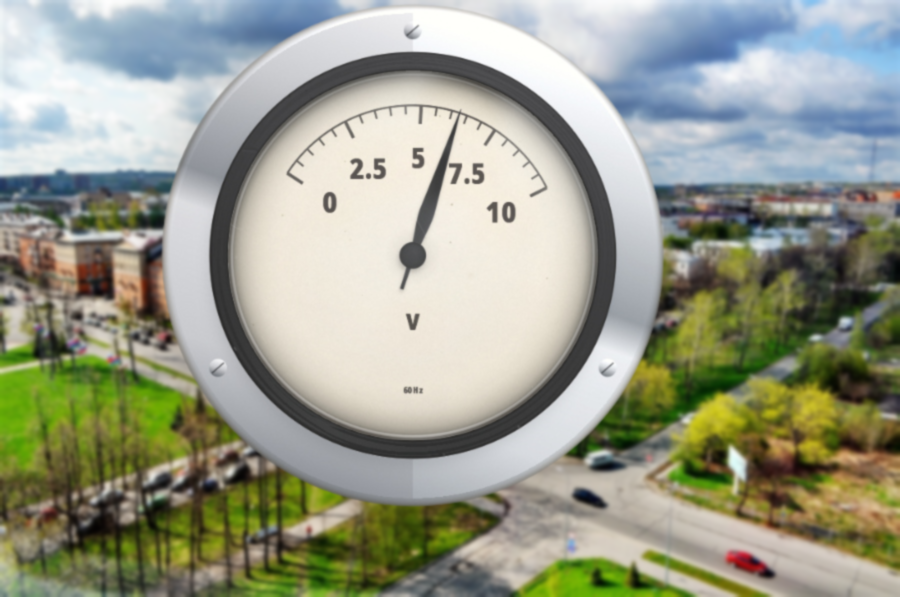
6.25 V
